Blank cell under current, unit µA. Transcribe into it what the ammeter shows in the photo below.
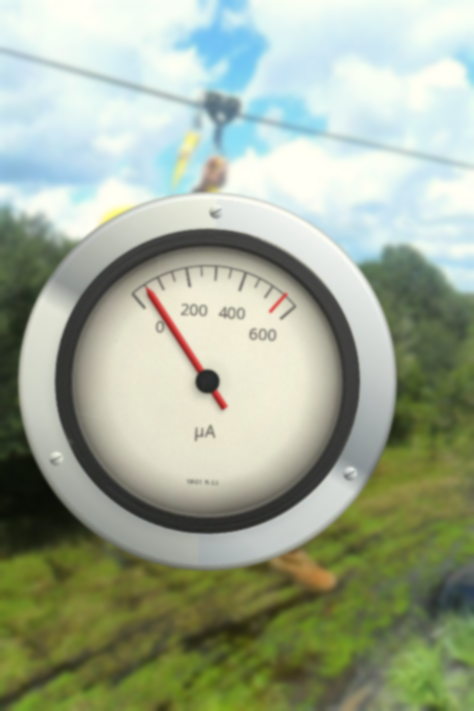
50 µA
